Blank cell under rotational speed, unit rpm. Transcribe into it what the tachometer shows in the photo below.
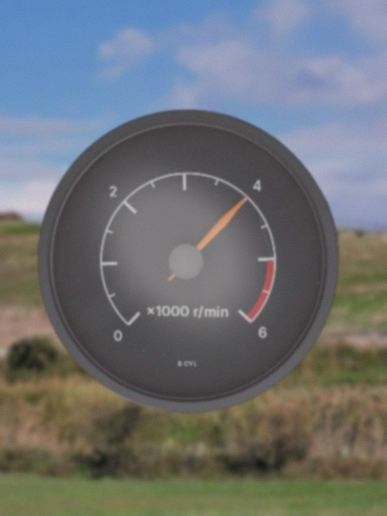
4000 rpm
